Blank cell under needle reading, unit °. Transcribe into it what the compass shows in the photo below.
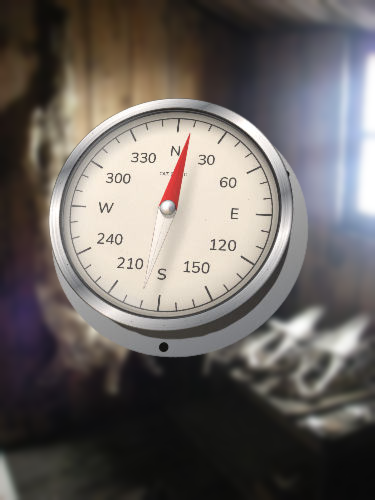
10 °
